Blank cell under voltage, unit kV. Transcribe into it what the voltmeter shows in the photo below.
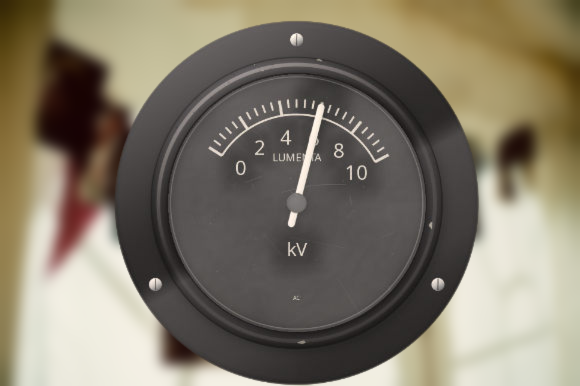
6 kV
